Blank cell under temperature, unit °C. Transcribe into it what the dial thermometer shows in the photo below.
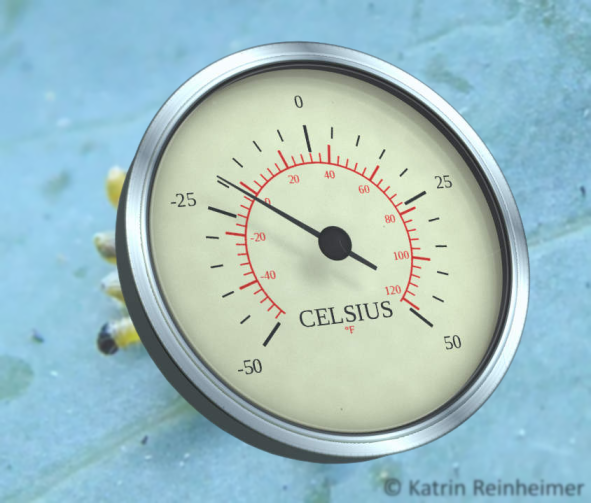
-20 °C
